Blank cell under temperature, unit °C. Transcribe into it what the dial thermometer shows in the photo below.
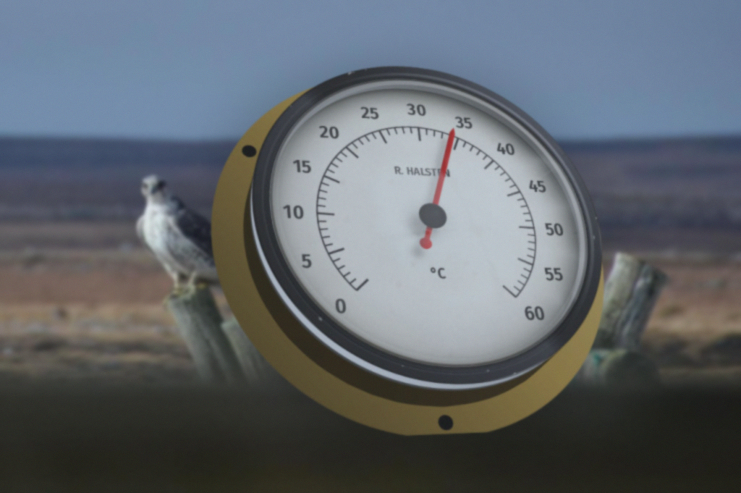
34 °C
